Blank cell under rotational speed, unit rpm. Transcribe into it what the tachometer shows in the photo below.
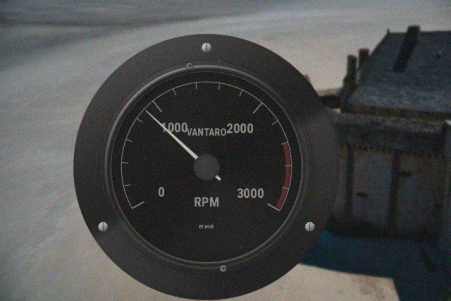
900 rpm
